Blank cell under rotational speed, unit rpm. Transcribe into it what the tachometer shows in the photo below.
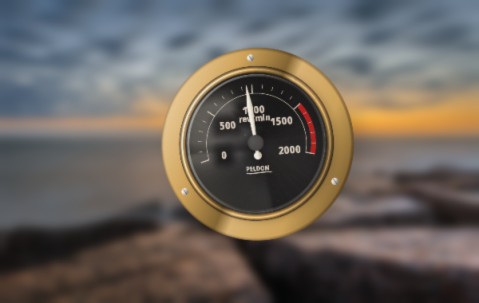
950 rpm
